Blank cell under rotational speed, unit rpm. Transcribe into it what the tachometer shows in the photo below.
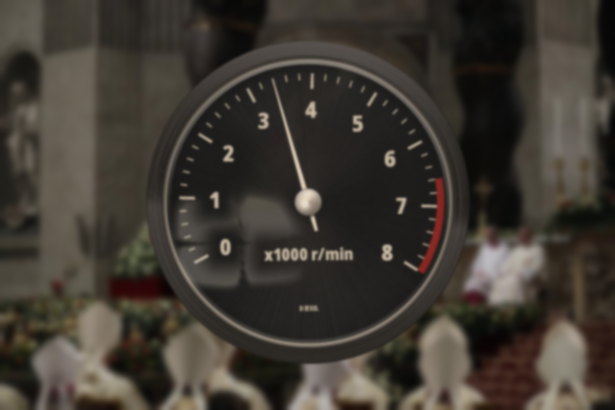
3400 rpm
